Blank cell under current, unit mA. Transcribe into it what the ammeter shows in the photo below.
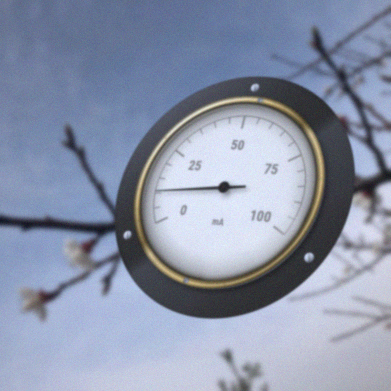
10 mA
